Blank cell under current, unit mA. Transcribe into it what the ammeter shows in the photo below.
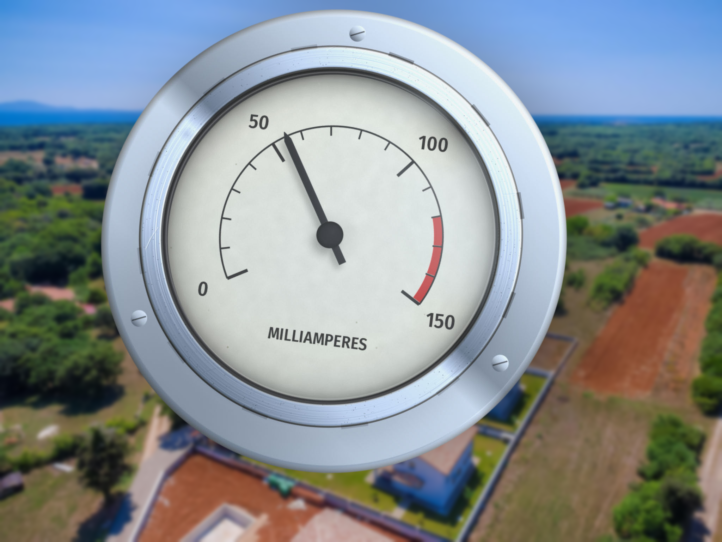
55 mA
